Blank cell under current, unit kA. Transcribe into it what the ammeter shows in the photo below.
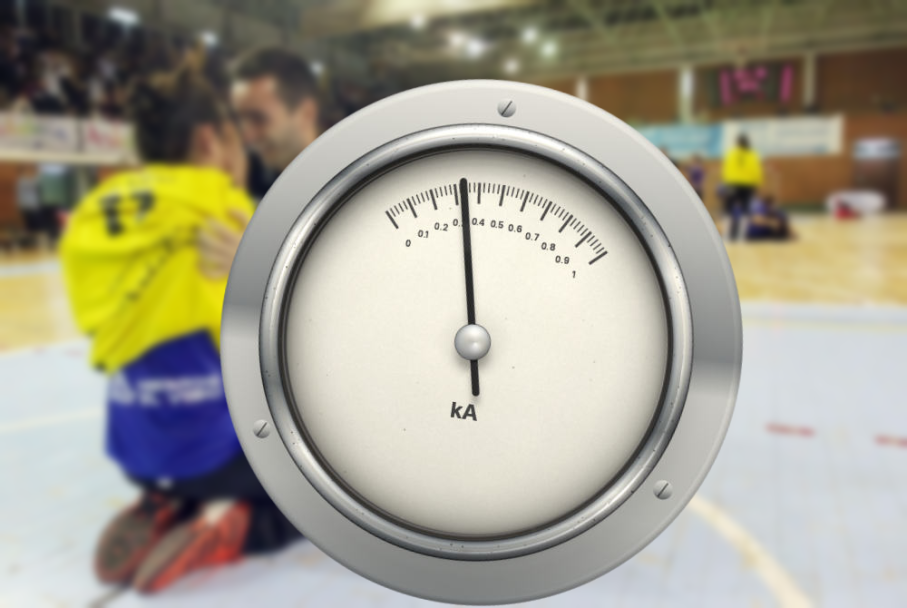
0.34 kA
